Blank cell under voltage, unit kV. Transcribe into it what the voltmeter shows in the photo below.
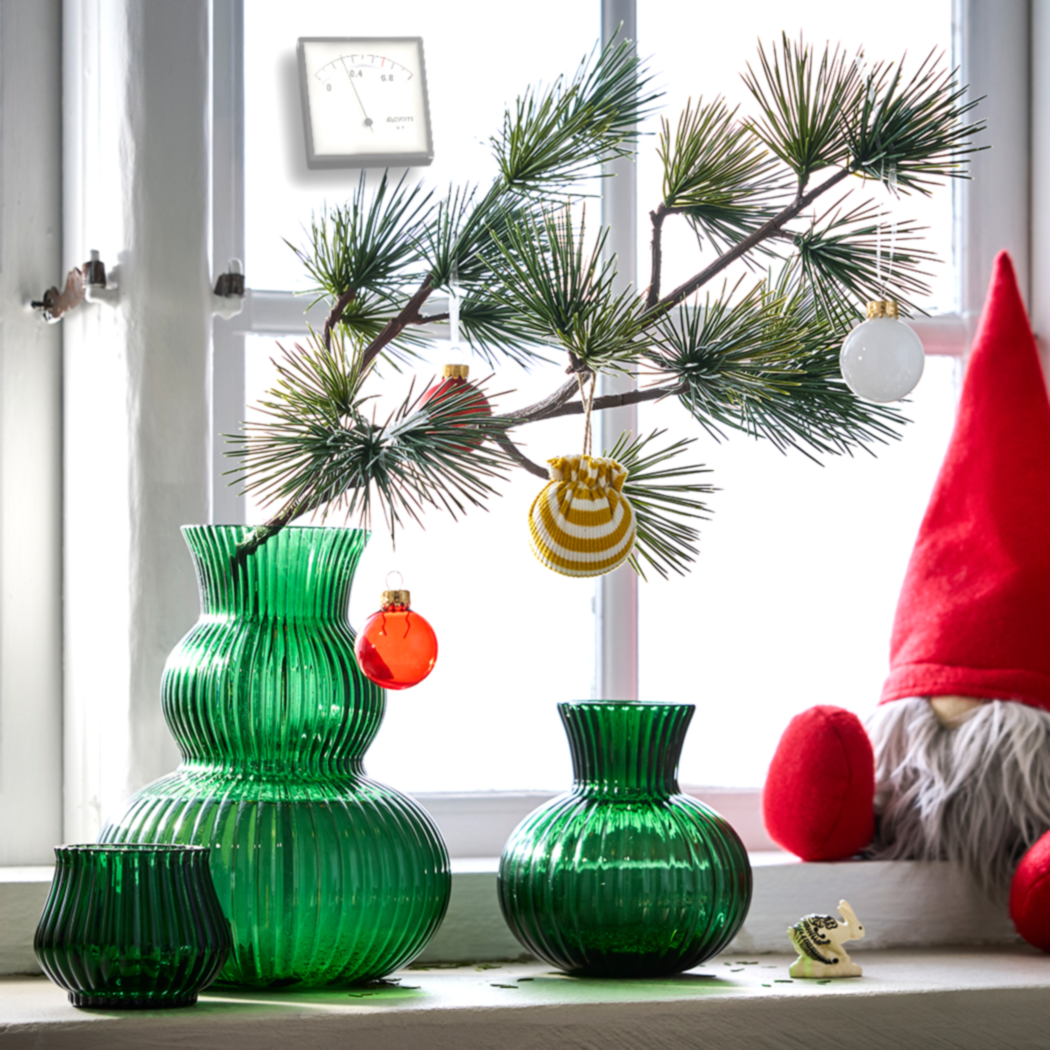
0.3 kV
